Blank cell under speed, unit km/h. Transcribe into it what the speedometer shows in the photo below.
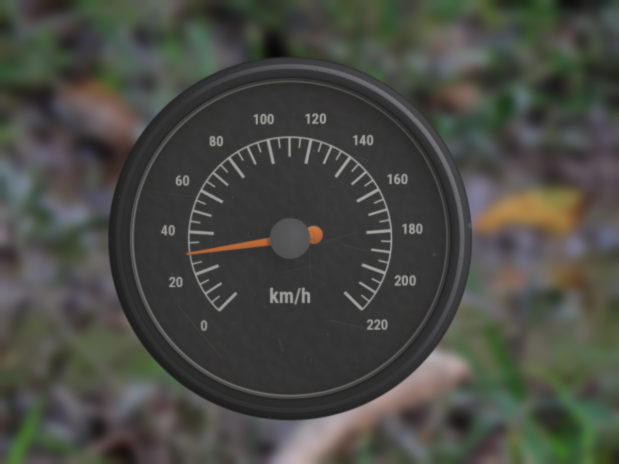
30 km/h
